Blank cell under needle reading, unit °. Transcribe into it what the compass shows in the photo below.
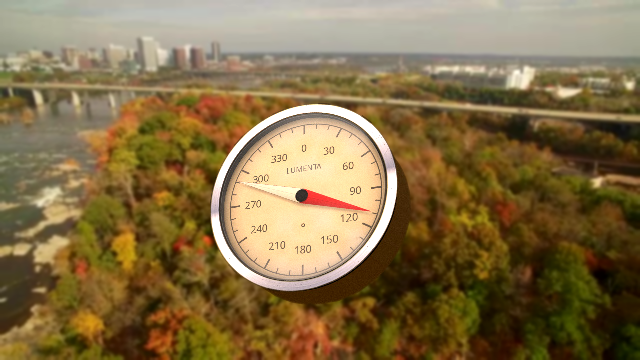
110 °
